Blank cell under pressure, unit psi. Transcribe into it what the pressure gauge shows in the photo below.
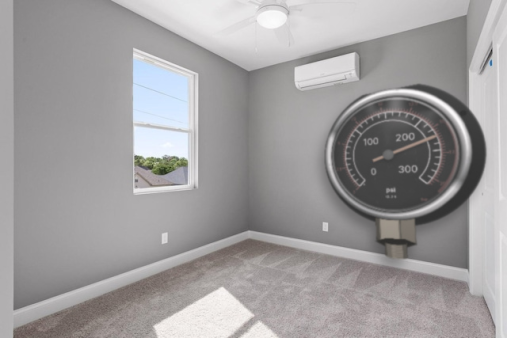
230 psi
